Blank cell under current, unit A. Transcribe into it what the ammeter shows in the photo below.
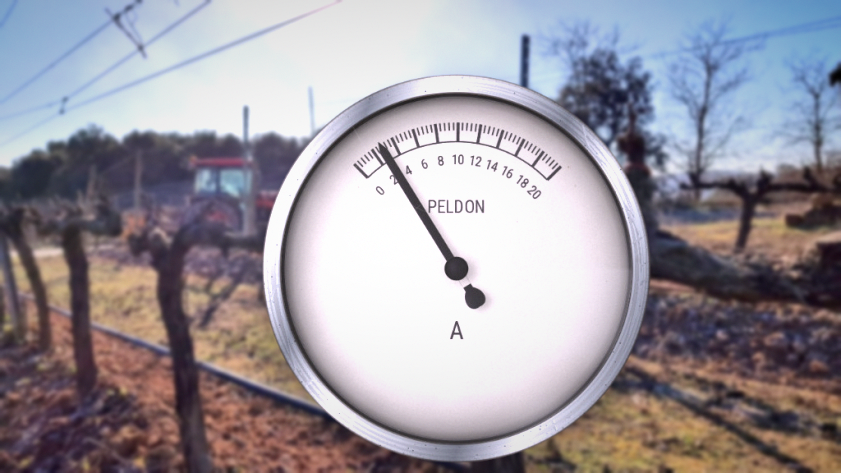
2.8 A
